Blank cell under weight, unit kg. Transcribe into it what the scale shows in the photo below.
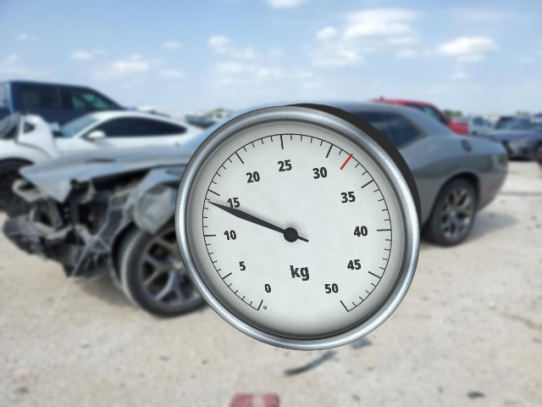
14 kg
